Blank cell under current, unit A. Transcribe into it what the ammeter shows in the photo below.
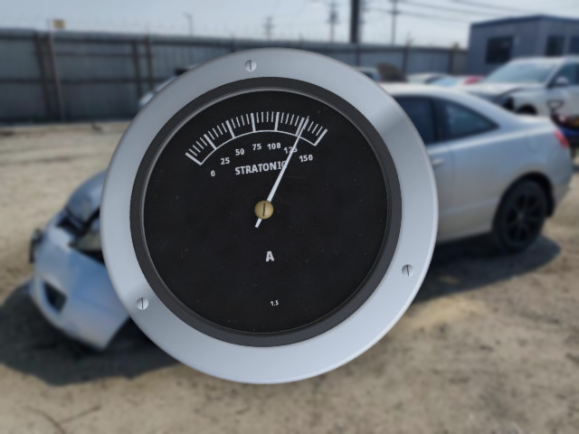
130 A
